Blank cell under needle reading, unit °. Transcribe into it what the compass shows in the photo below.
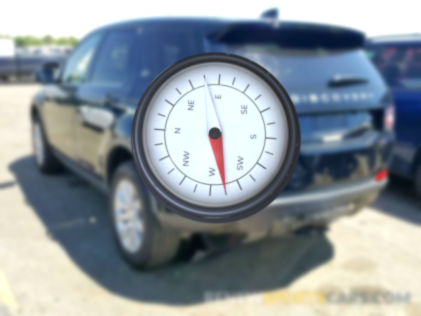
255 °
